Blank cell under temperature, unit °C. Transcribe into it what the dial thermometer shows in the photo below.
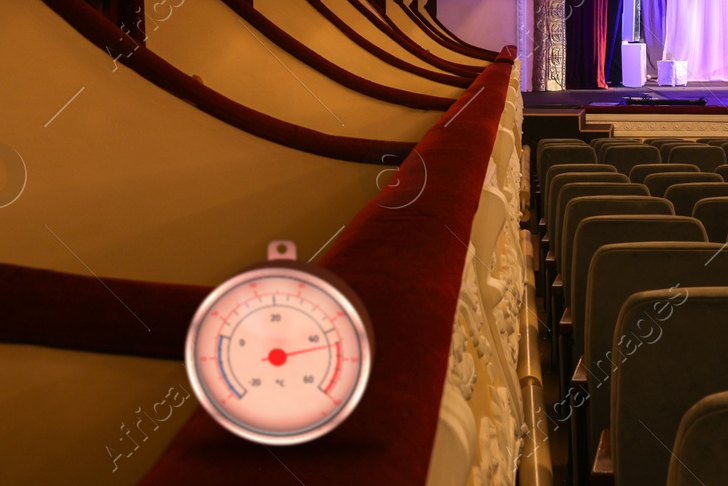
44 °C
